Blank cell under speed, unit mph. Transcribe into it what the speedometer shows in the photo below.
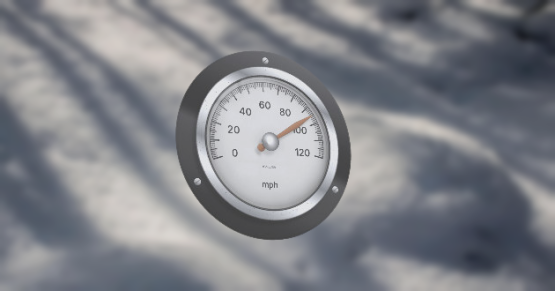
95 mph
